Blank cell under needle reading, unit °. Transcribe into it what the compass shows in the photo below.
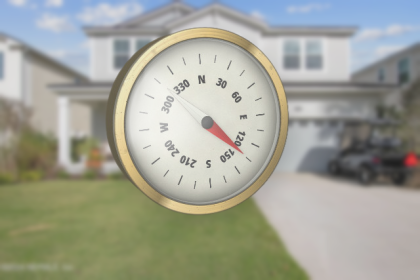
135 °
